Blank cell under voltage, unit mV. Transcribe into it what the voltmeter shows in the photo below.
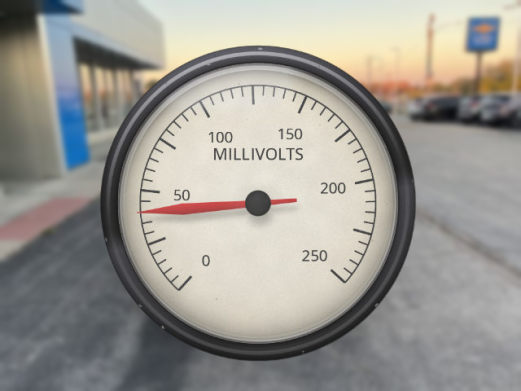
40 mV
